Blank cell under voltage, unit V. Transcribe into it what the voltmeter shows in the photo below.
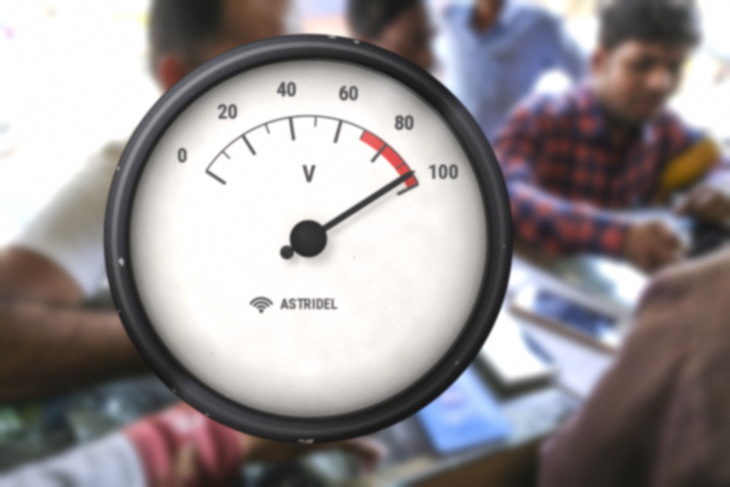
95 V
